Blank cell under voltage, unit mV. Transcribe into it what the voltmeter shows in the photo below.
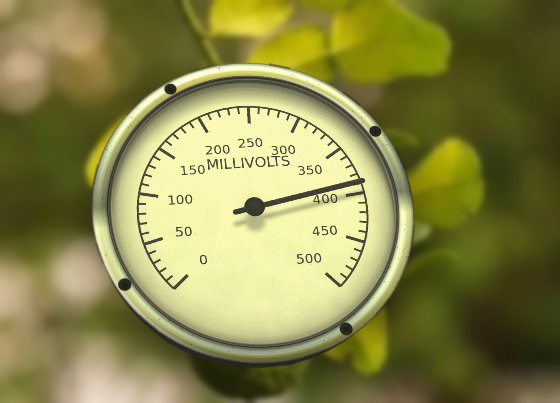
390 mV
